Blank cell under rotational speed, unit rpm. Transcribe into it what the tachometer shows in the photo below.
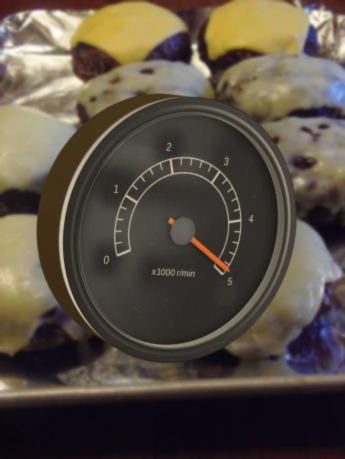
4900 rpm
